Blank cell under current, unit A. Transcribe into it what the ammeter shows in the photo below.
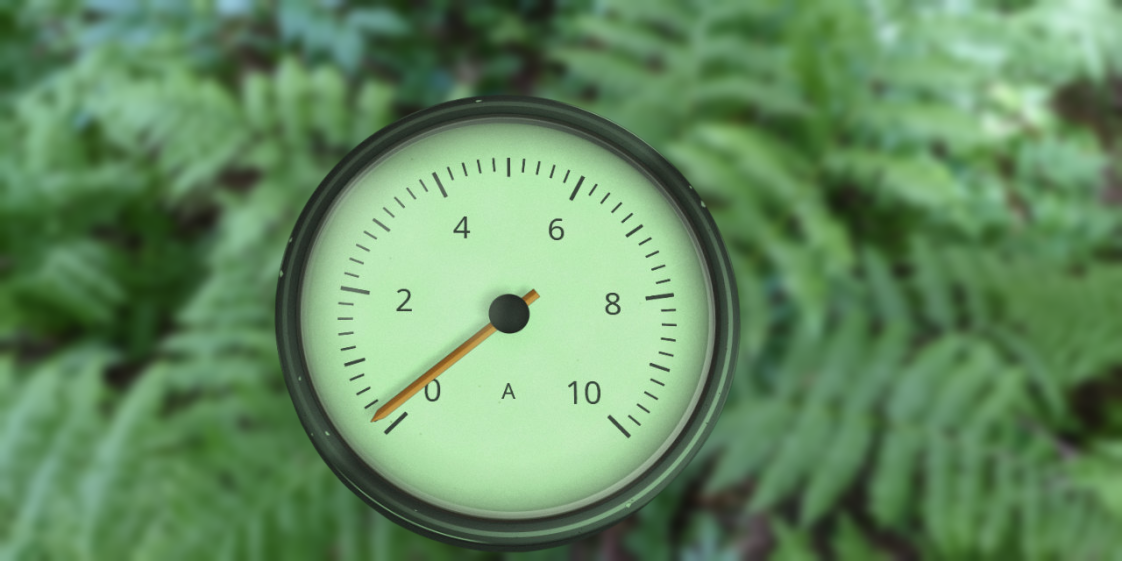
0.2 A
